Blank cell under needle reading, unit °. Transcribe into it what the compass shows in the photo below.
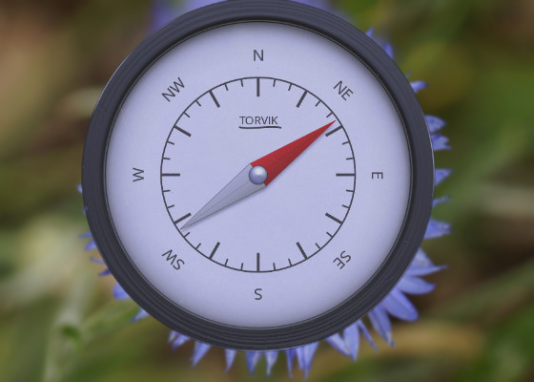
55 °
